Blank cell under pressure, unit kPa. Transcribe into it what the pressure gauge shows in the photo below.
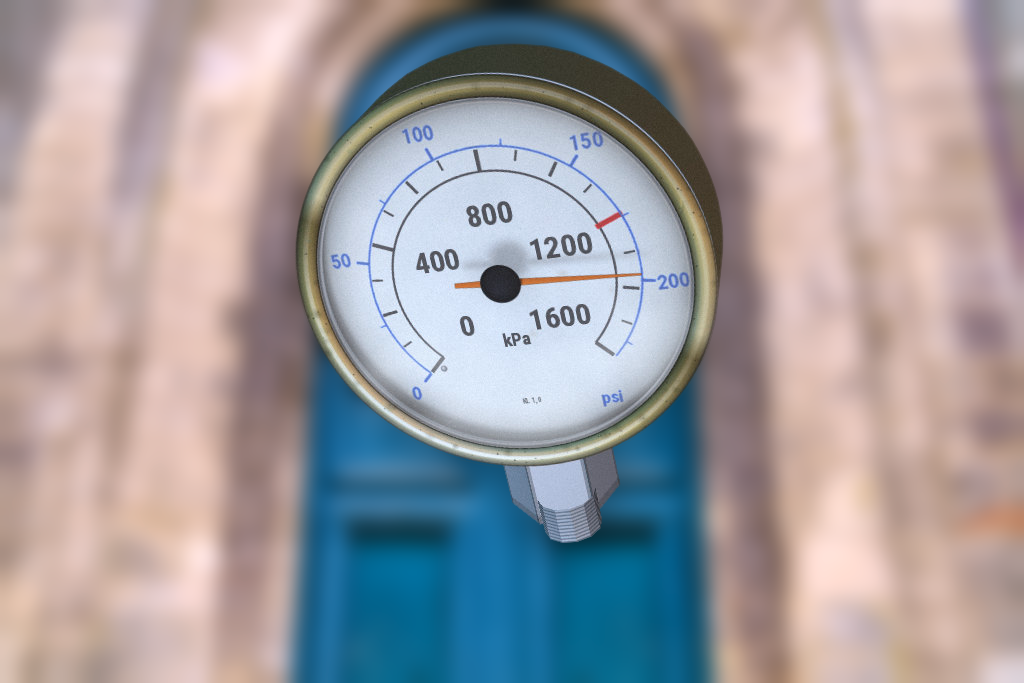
1350 kPa
